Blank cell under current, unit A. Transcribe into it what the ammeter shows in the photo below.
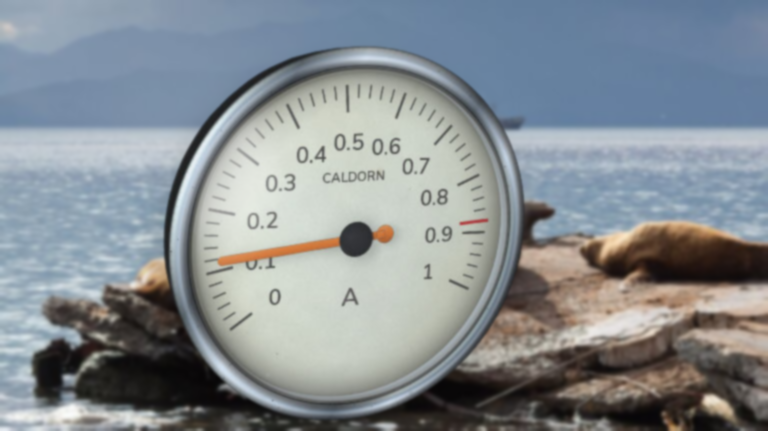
0.12 A
